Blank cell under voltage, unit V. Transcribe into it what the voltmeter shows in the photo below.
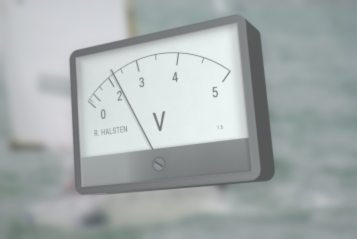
2.25 V
